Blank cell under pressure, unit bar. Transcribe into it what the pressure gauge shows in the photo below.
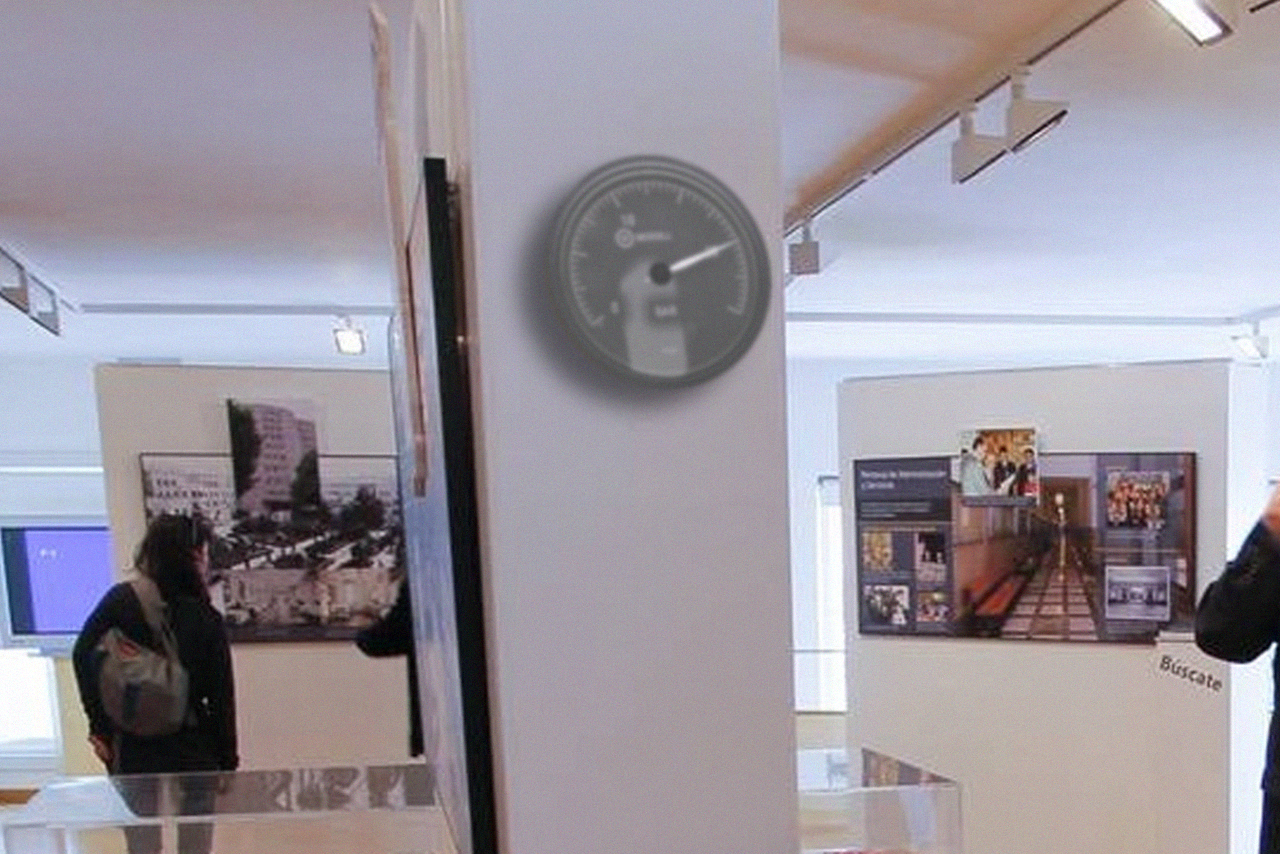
20 bar
